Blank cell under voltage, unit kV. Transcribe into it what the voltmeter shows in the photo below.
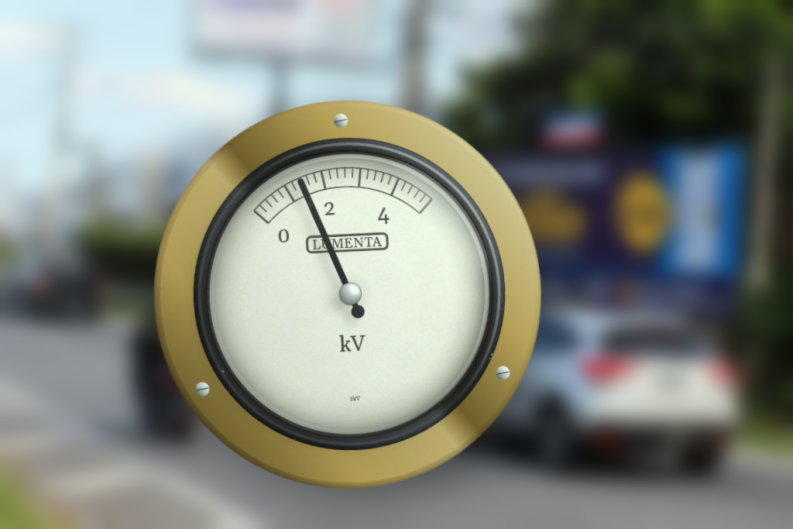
1.4 kV
